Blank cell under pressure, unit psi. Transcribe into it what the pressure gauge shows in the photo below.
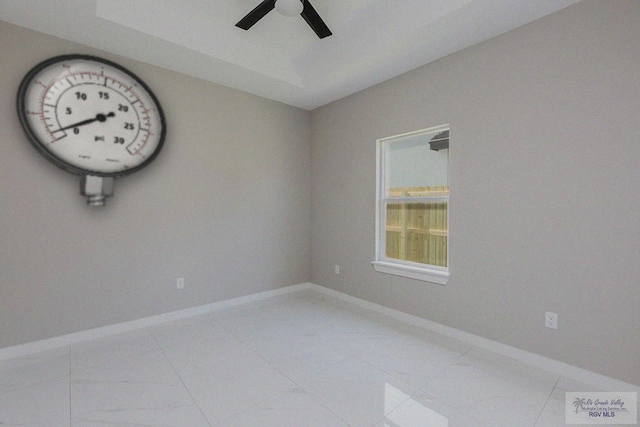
1 psi
